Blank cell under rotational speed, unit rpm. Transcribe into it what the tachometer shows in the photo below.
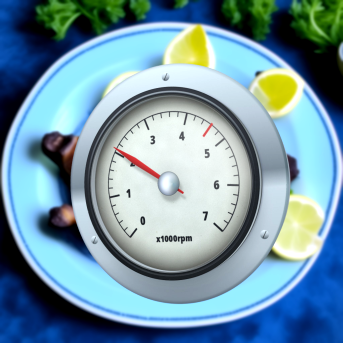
2100 rpm
